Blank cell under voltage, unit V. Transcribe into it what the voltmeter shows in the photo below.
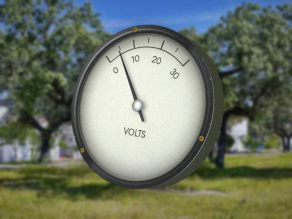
5 V
